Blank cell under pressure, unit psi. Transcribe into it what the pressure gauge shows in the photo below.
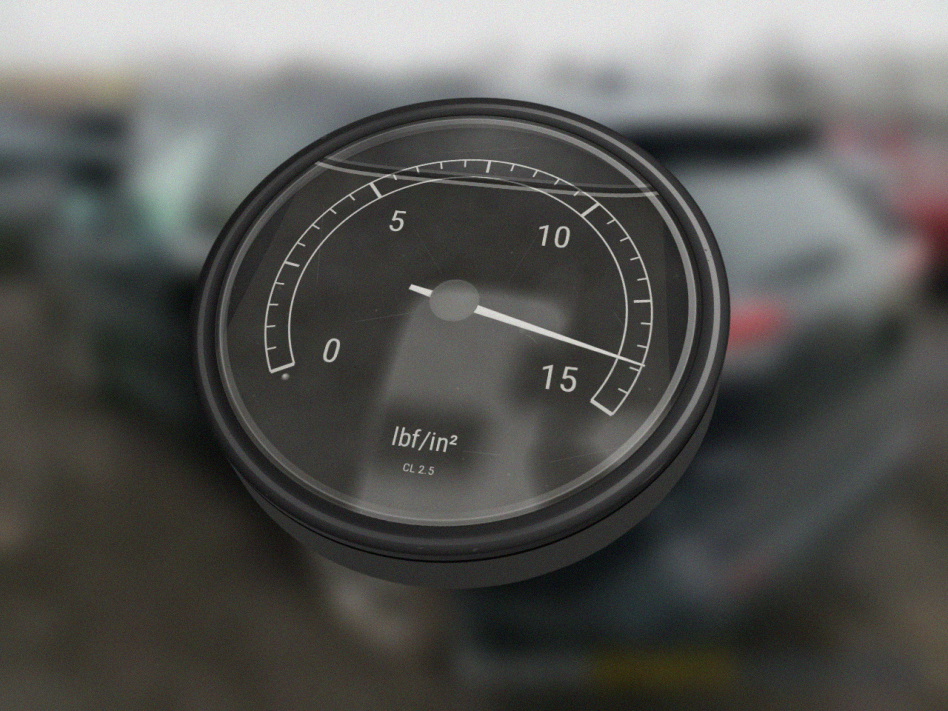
14 psi
